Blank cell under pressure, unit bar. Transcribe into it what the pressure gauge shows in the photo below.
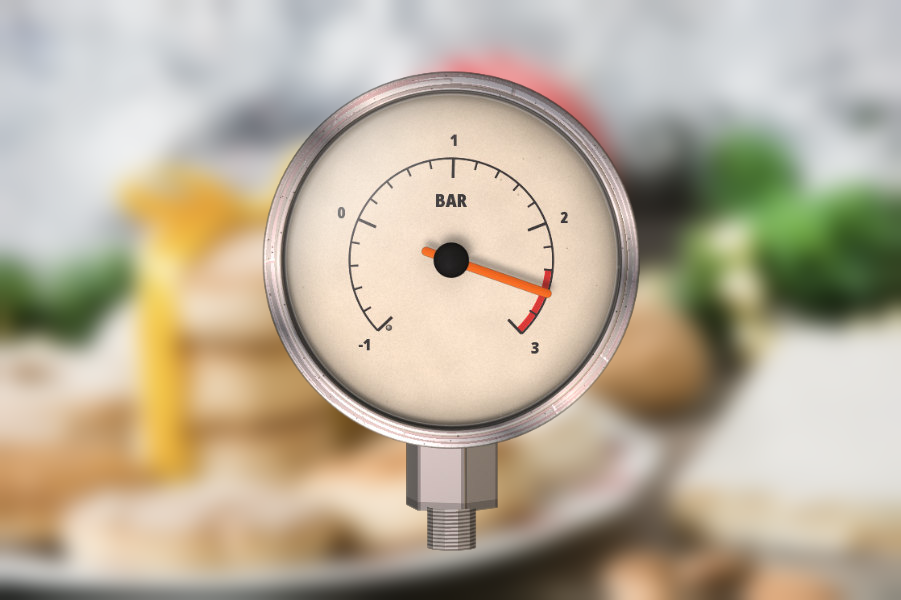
2.6 bar
